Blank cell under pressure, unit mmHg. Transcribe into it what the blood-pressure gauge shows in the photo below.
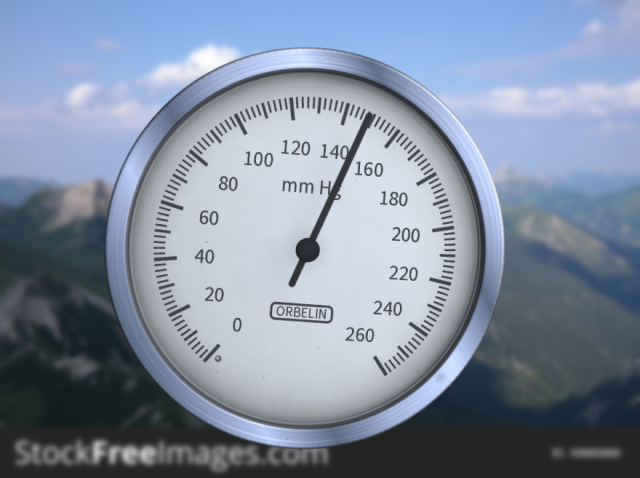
148 mmHg
